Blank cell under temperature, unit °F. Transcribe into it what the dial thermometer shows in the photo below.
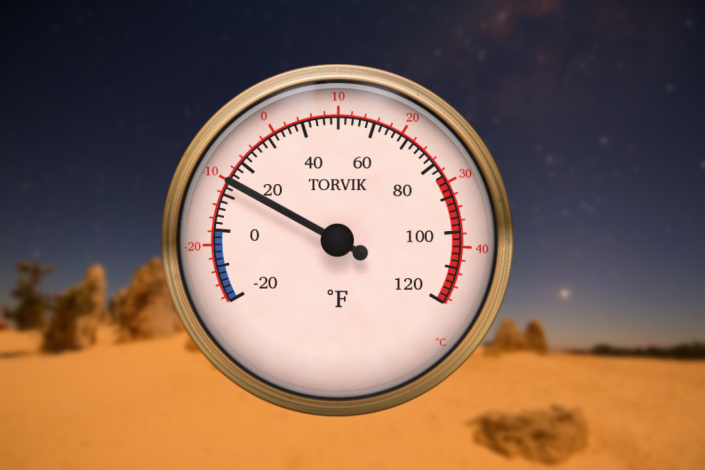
14 °F
